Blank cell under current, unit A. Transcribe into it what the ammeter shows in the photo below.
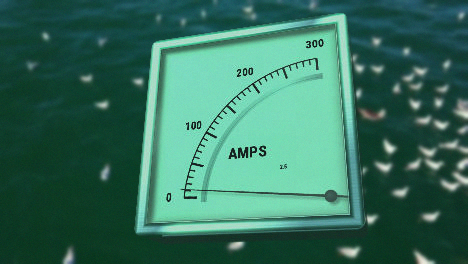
10 A
